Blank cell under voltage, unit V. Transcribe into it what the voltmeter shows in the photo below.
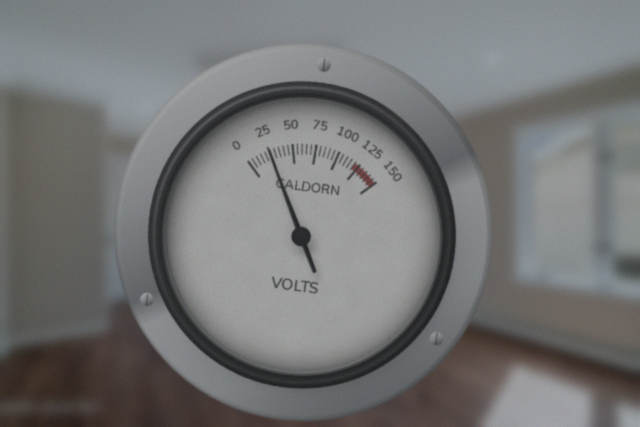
25 V
